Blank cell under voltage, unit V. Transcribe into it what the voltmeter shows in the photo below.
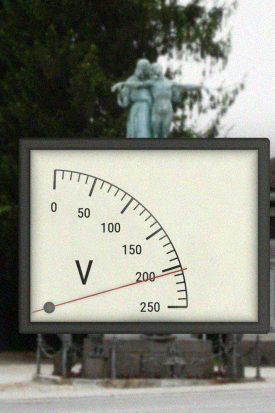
205 V
